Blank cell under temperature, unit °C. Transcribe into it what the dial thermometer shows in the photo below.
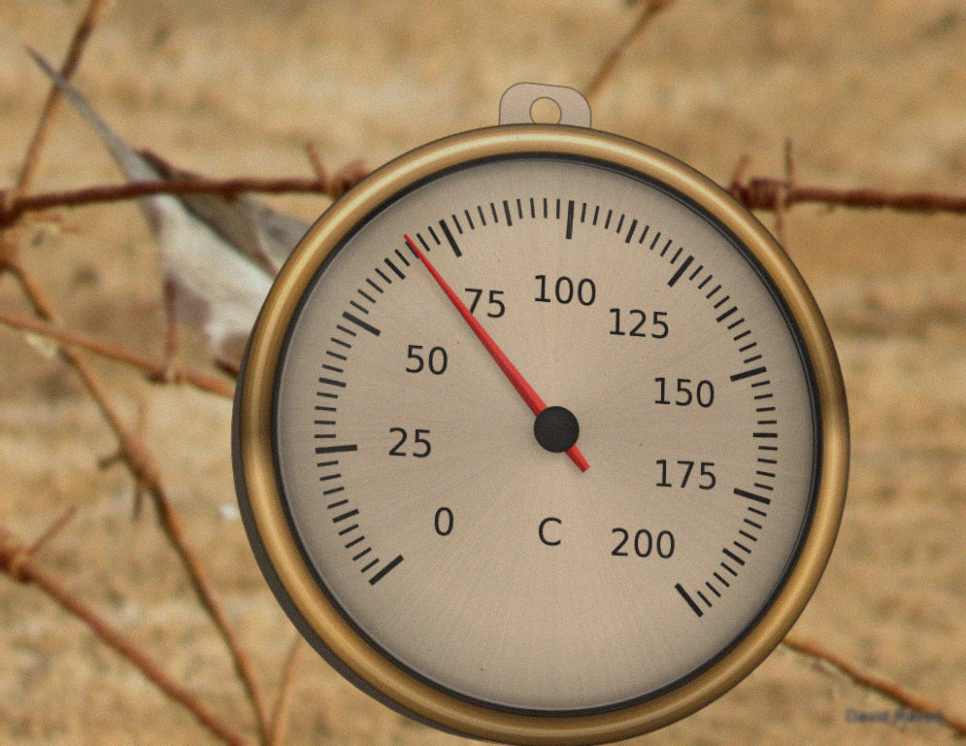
67.5 °C
